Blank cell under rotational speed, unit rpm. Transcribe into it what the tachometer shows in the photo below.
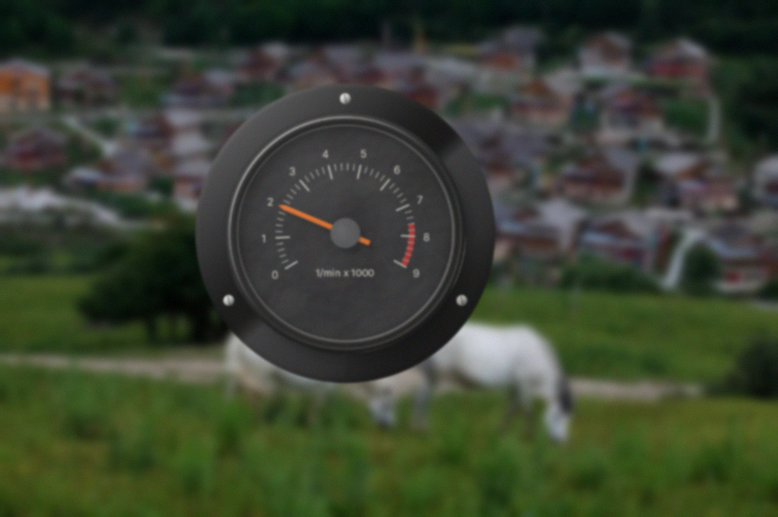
2000 rpm
